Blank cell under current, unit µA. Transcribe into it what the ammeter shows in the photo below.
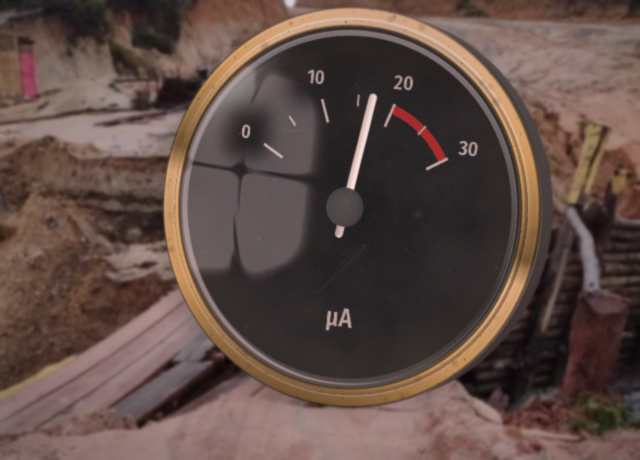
17.5 µA
